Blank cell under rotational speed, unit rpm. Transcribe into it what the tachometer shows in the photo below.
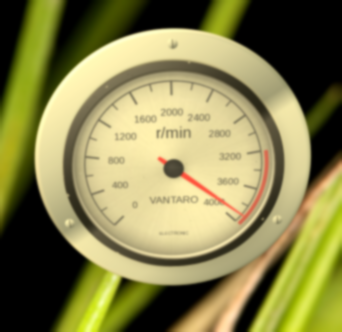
3900 rpm
